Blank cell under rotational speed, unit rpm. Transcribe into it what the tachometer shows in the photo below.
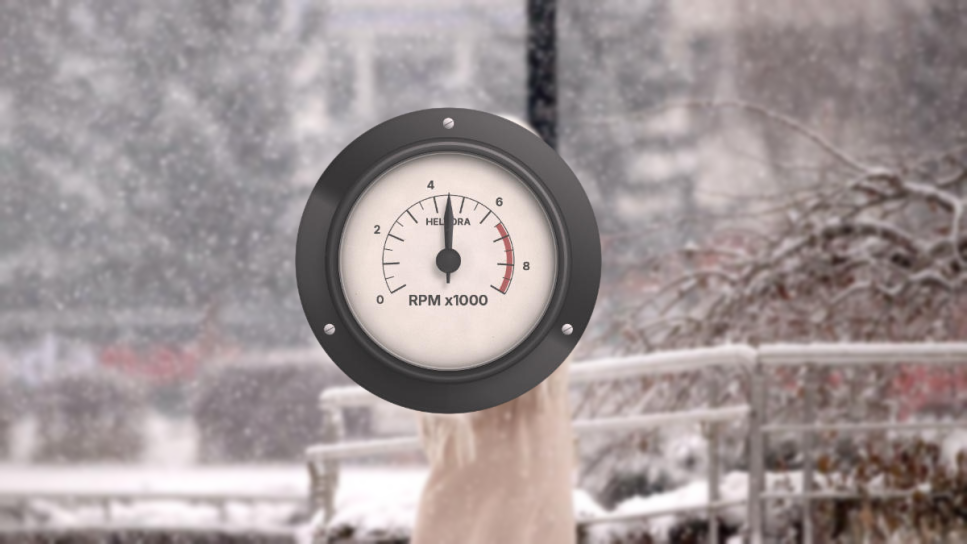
4500 rpm
